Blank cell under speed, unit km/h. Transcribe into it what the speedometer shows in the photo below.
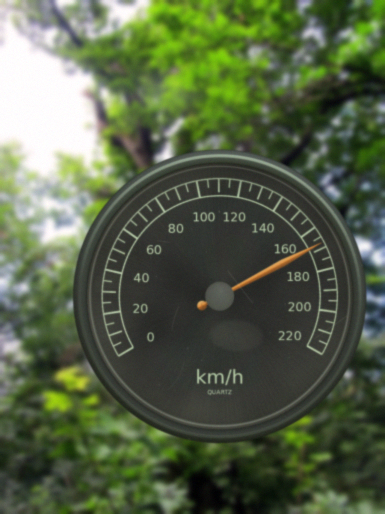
167.5 km/h
